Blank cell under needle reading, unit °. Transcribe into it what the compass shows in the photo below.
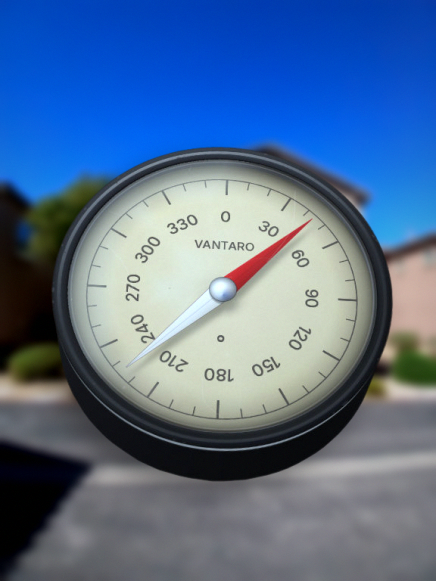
45 °
